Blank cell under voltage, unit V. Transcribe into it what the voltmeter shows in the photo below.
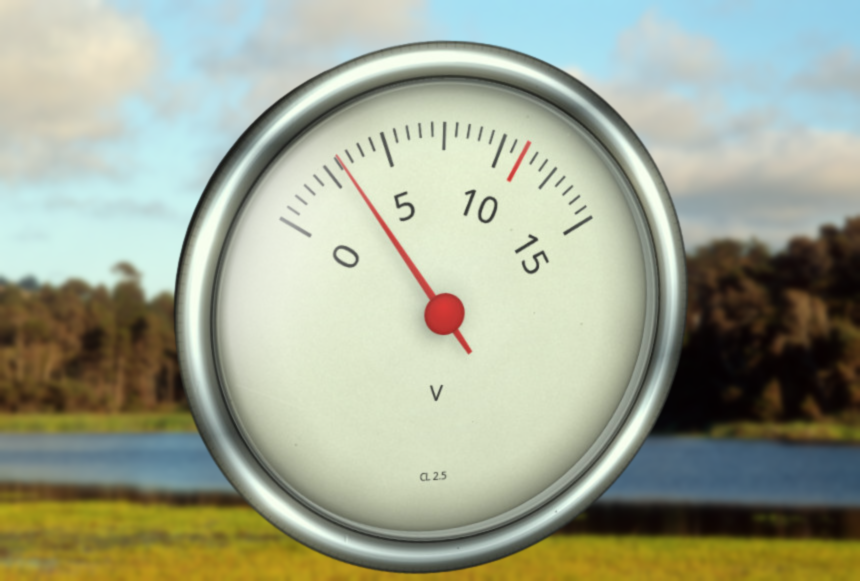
3 V
